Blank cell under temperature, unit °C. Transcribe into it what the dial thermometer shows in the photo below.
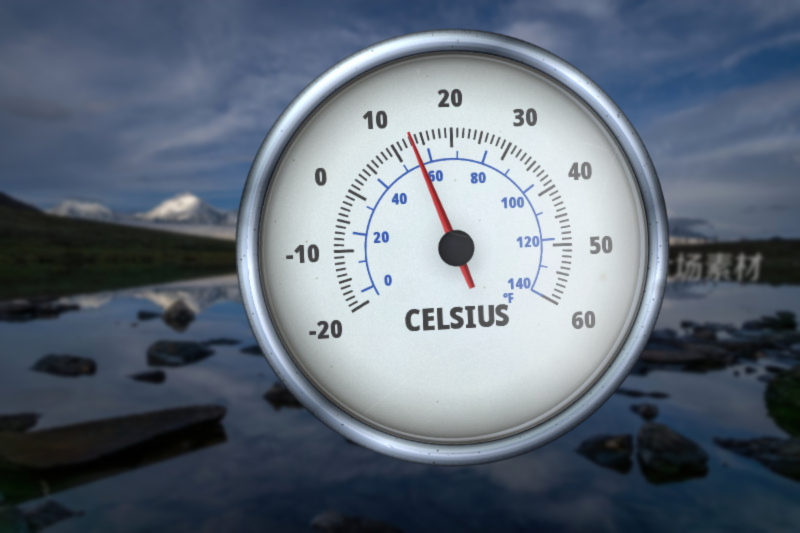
13 °C
